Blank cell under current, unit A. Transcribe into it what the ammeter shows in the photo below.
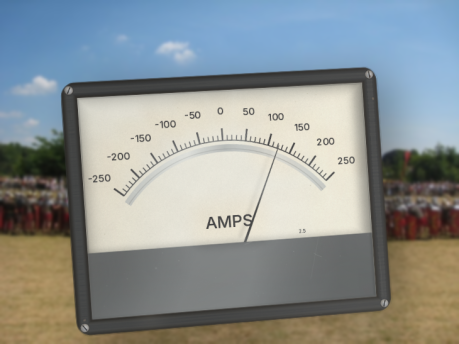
120 A
